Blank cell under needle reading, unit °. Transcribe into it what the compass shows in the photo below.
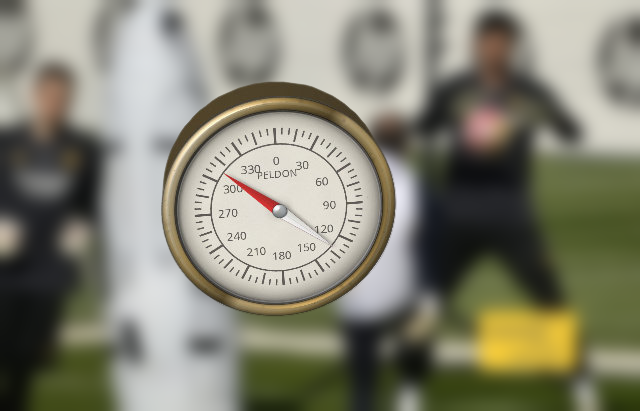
310 °
